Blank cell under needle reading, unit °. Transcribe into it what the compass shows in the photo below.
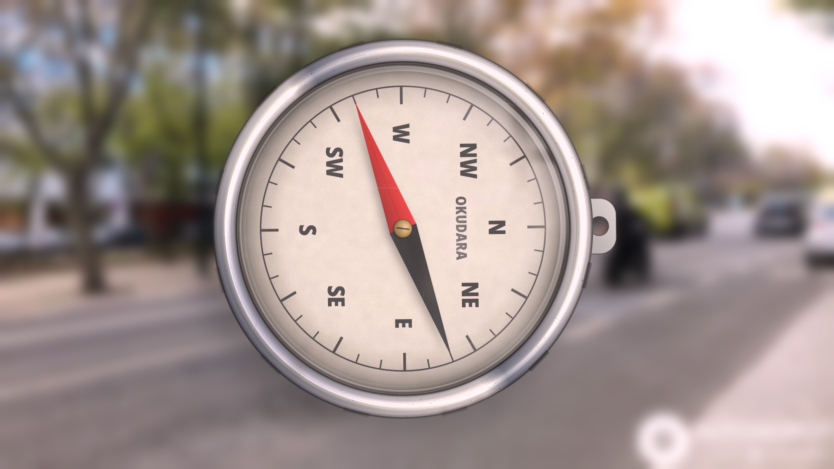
250 °
